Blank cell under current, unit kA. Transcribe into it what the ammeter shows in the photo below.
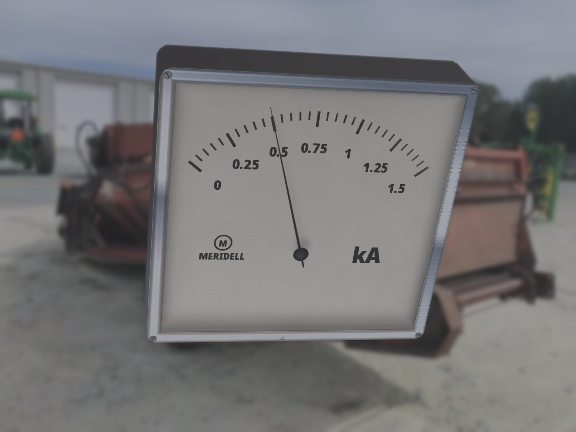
0.5 kA
